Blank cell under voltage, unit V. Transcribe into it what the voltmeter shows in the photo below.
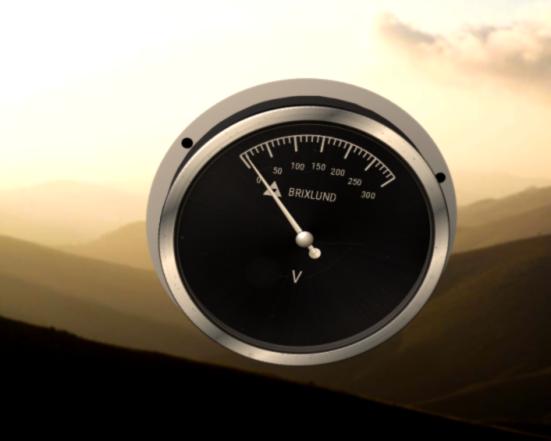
10 V
